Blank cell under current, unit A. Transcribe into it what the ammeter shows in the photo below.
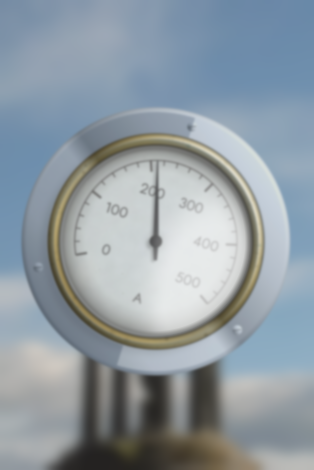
210 A
